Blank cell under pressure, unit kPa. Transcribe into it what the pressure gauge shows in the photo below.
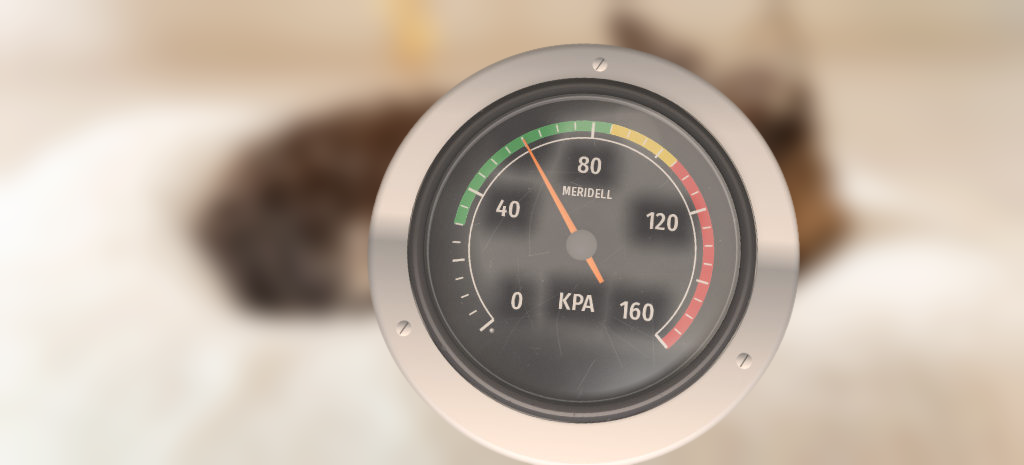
60 kPa
